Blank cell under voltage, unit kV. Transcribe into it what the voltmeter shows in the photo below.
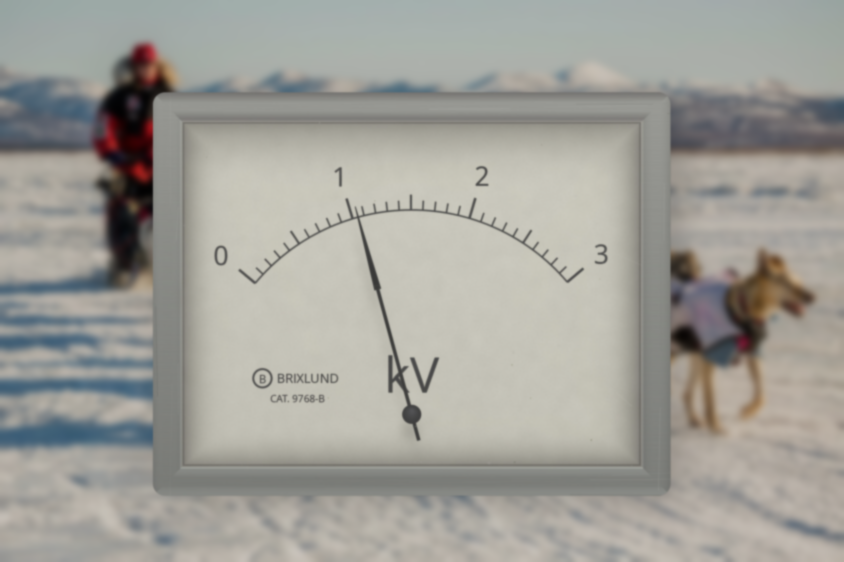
1.05 kV
